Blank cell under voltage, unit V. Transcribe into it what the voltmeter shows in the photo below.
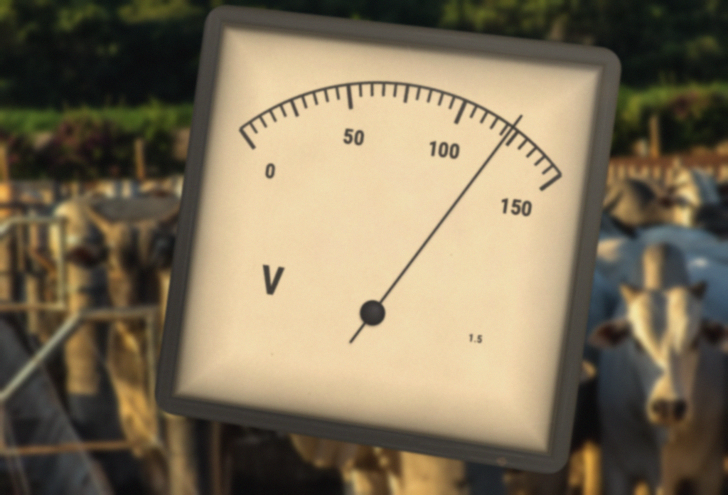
122.5 V
